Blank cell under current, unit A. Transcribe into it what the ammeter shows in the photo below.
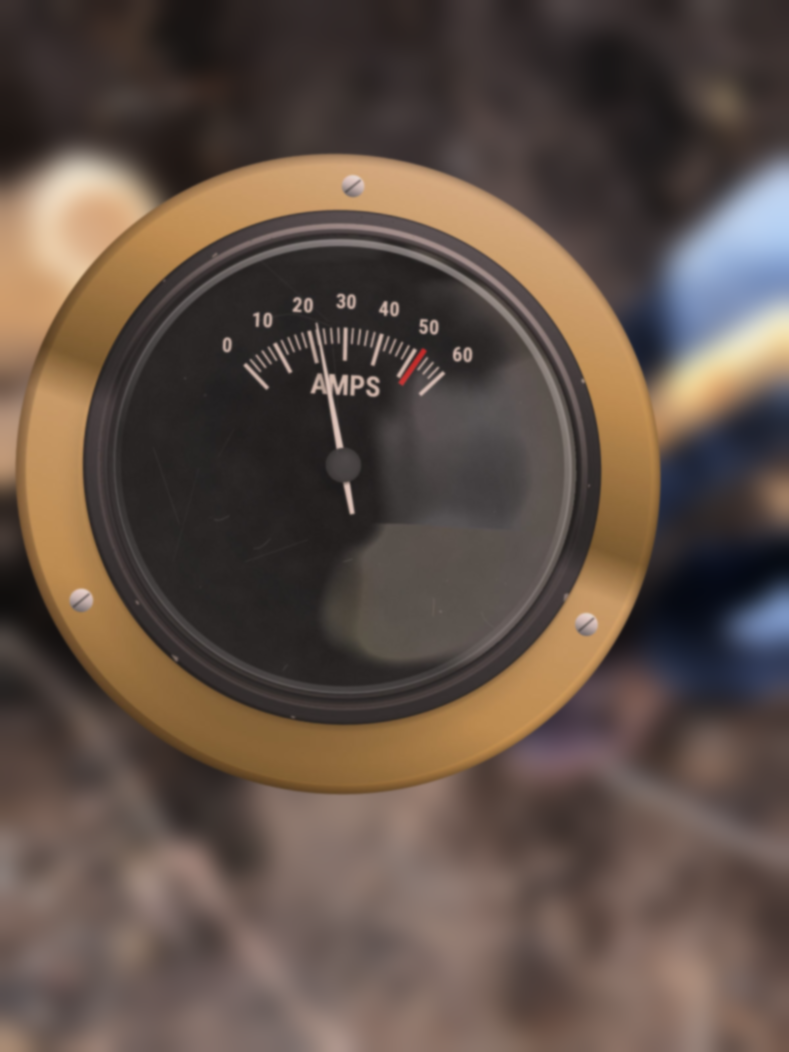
22 A
